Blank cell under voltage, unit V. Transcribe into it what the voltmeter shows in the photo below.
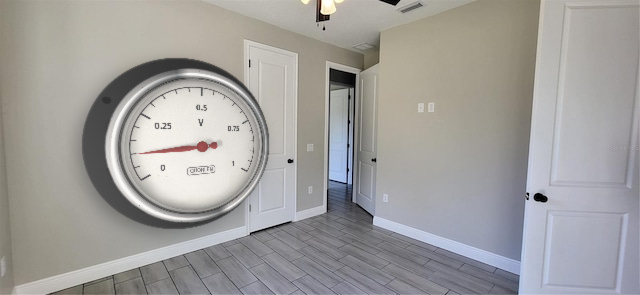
0.1 V
